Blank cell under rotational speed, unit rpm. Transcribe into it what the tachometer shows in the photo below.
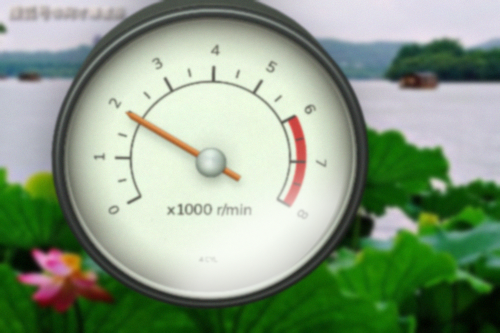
2000 rpm
